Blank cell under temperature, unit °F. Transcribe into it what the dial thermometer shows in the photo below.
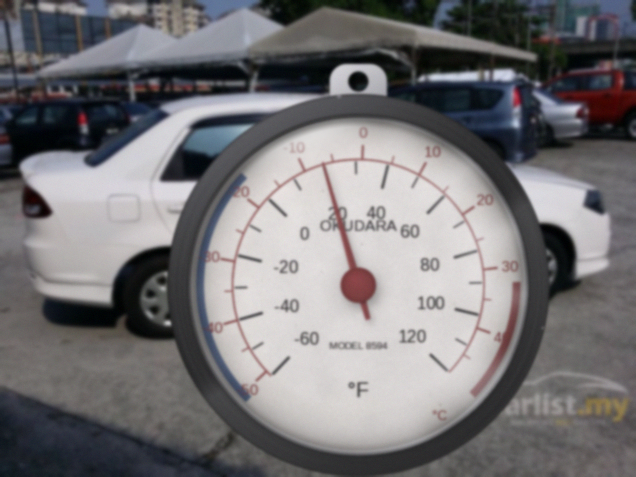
20 °F
